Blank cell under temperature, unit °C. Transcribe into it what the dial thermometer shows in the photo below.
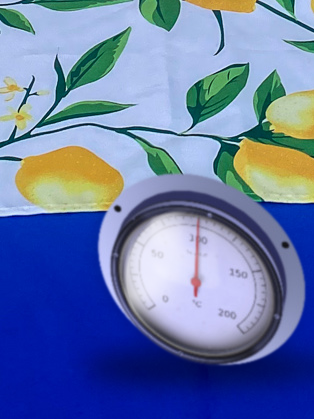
100 °C
